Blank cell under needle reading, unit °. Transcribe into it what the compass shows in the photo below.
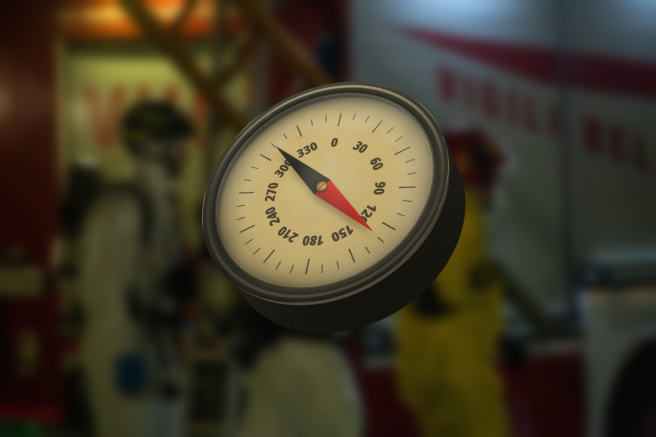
130 °
